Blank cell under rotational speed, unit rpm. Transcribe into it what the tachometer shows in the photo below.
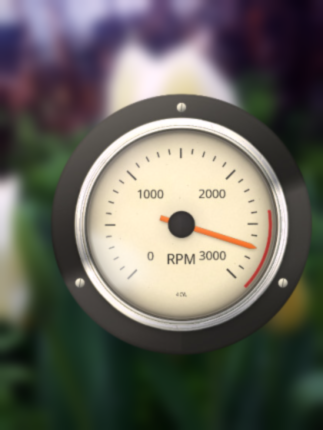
2700 rpm
